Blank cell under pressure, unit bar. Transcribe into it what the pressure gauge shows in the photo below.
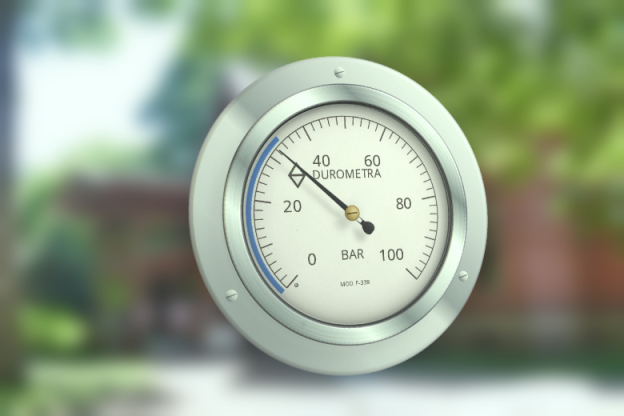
32 bar
